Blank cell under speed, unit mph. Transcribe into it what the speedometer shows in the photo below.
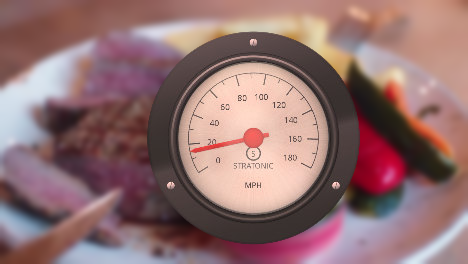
15 mph
